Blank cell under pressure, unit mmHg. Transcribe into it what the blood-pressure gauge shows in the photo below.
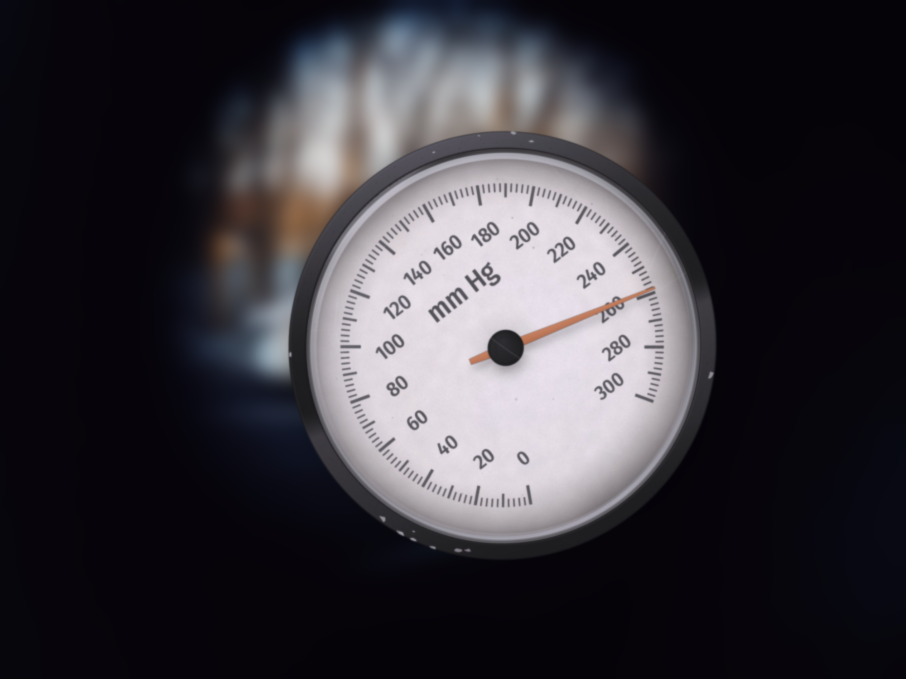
258 mmHg
